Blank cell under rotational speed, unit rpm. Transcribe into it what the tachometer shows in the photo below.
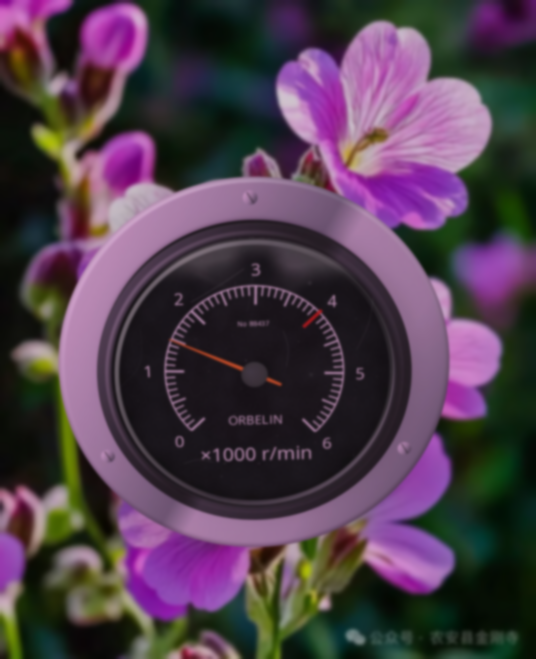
1500 rpm
